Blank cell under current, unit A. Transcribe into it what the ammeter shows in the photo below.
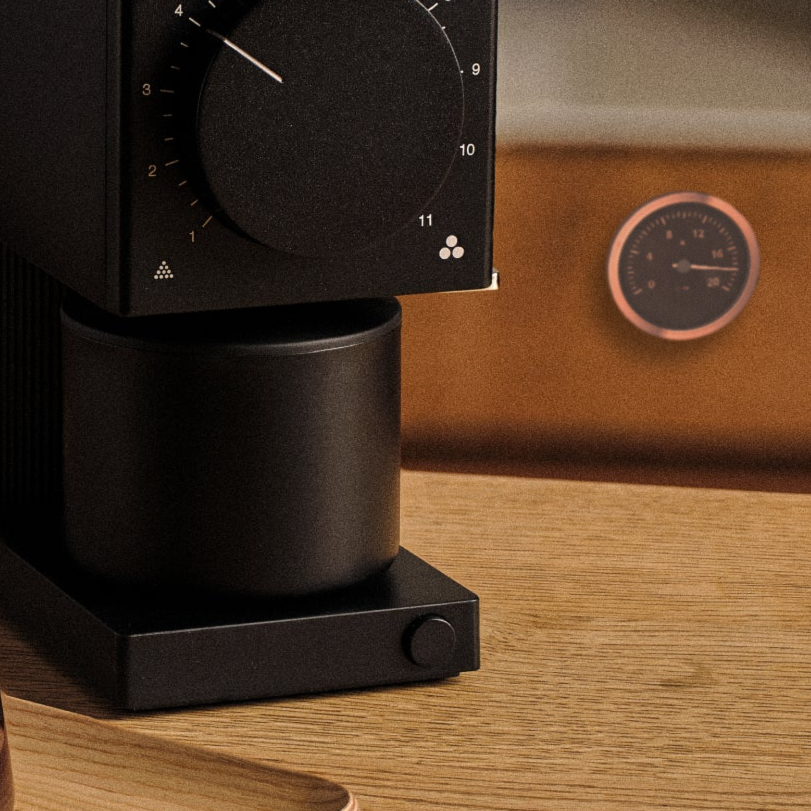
18 A
